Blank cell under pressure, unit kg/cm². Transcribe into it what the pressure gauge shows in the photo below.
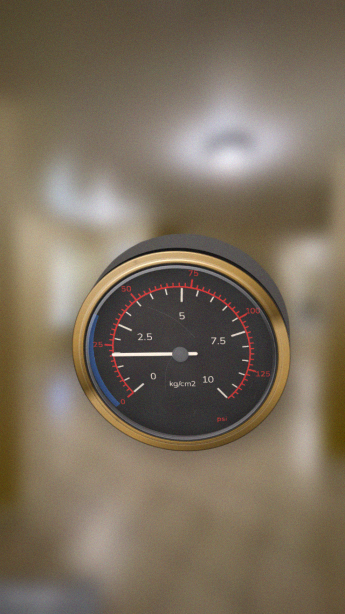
1.5 kg/cm²
